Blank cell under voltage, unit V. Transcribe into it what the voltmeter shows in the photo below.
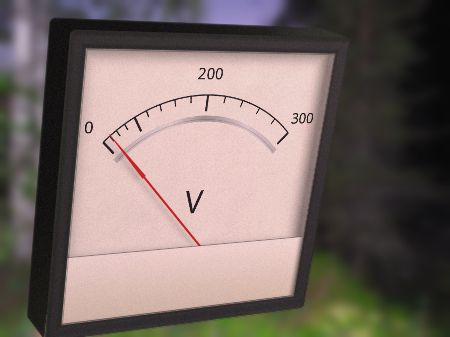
40 V
